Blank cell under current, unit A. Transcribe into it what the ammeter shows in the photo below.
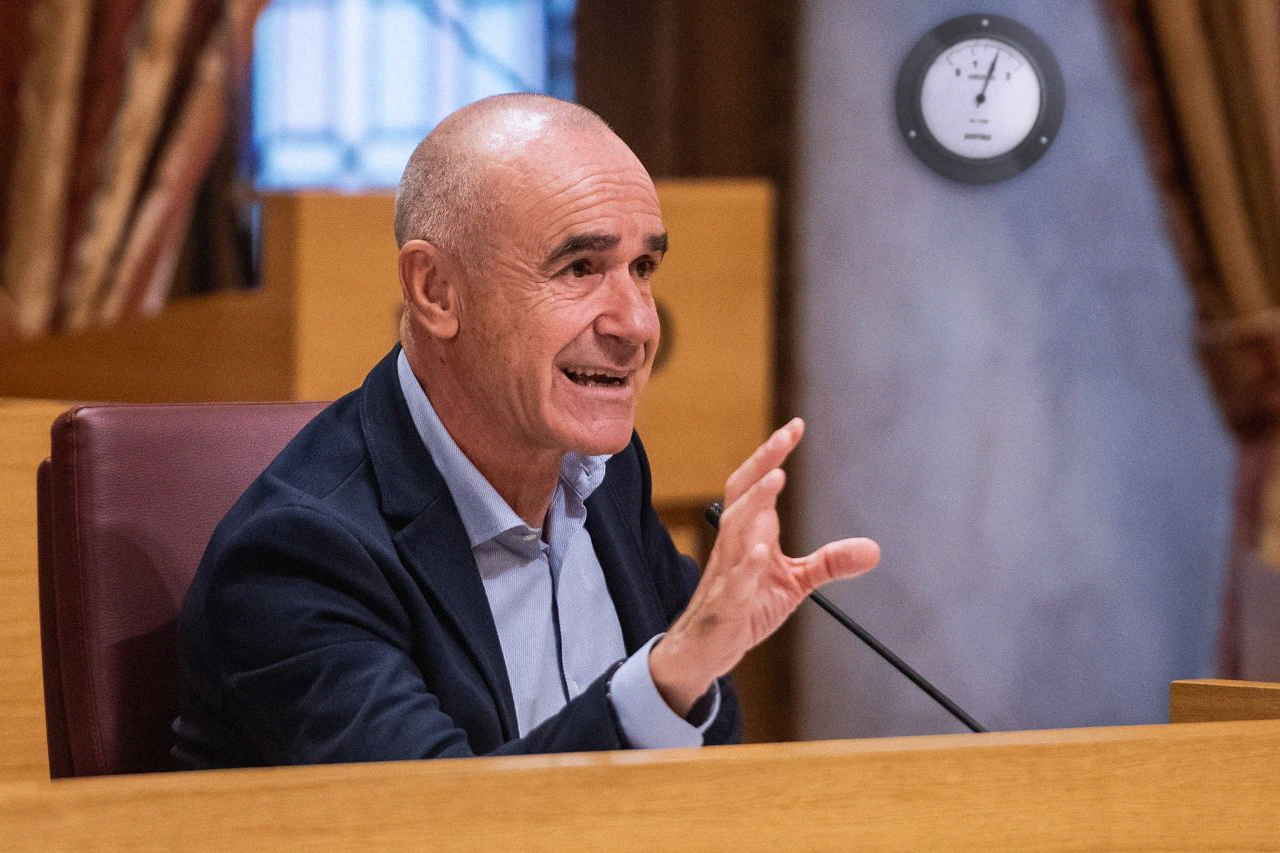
2 A
